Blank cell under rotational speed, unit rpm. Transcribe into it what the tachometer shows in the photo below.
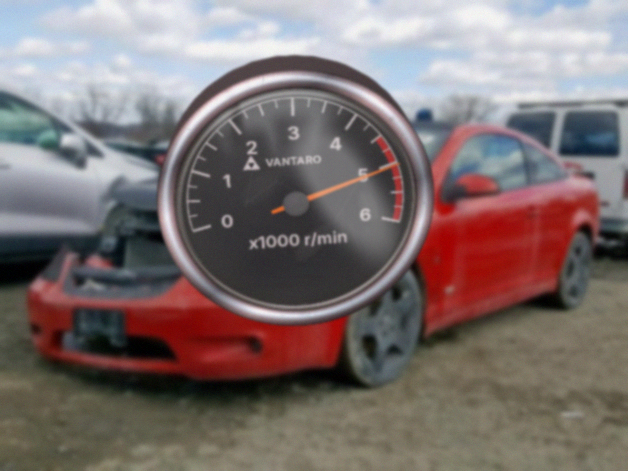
5000 rpm
